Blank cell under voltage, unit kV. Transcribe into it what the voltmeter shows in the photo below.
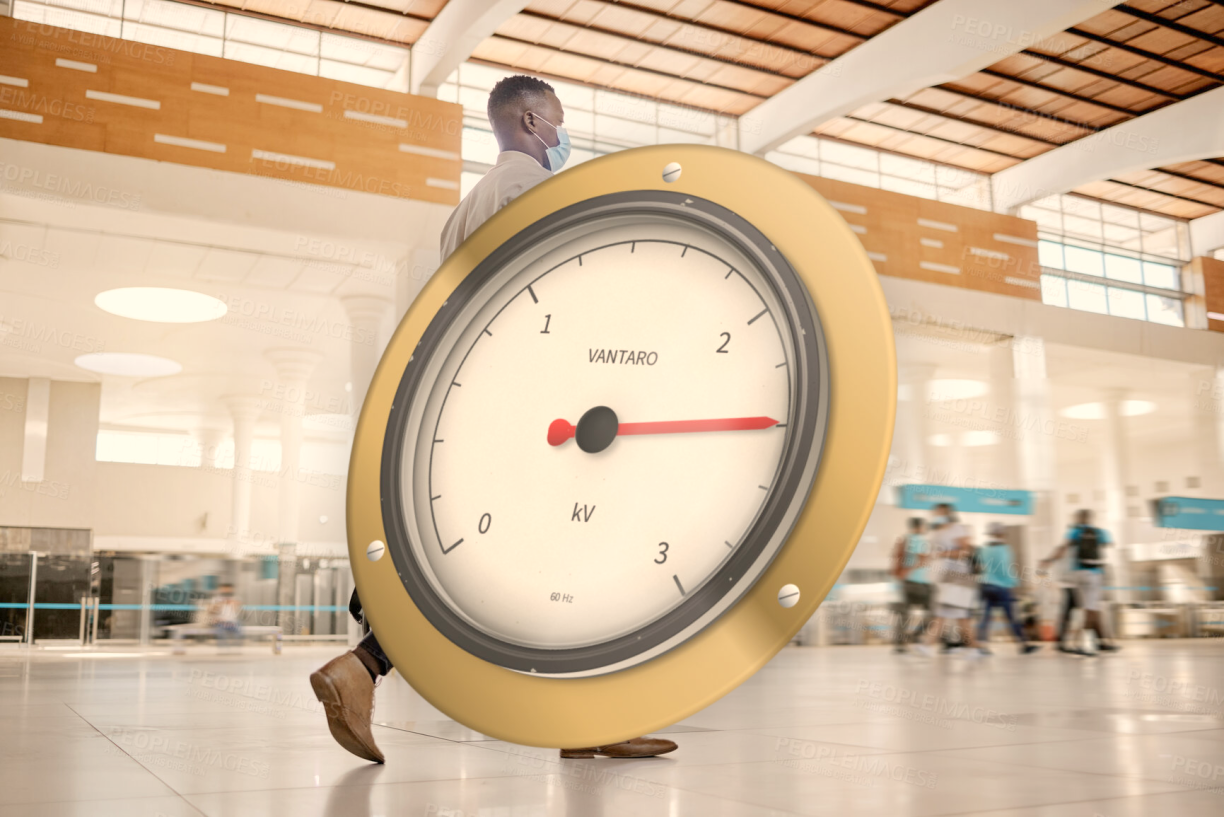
2.4 kV
